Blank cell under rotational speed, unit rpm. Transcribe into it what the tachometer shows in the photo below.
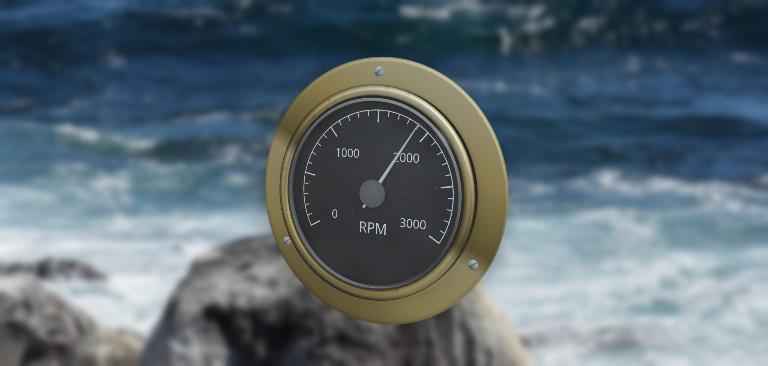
1900 rpm
